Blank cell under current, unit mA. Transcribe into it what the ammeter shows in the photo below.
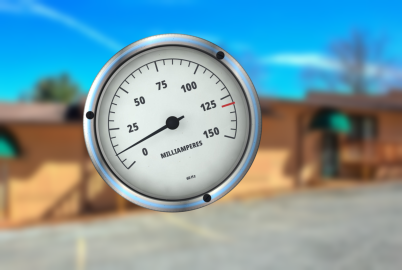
10 mA
